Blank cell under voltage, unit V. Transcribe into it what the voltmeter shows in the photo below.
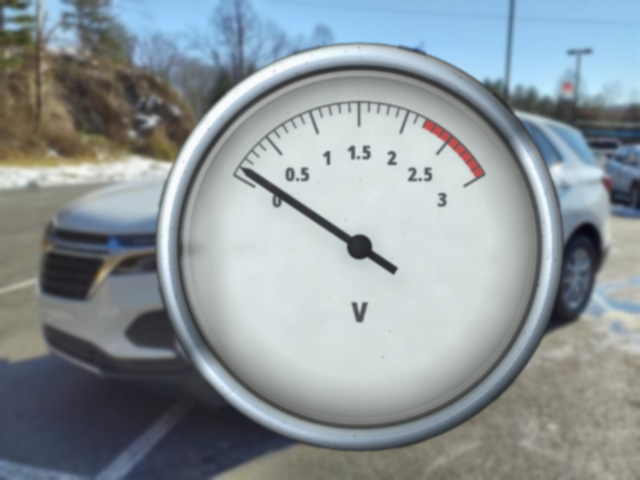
0.1 V
